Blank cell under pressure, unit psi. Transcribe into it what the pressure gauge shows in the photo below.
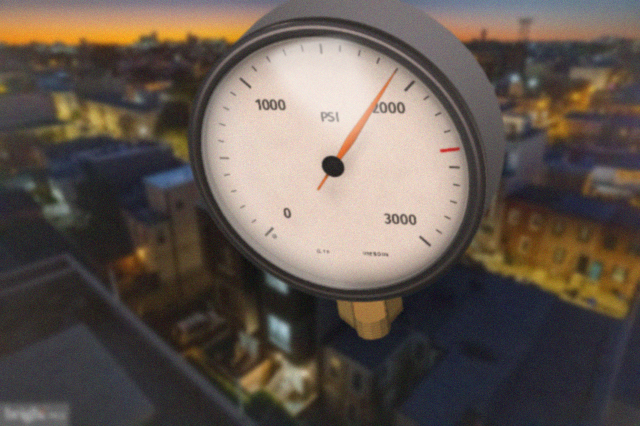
1900 psi
